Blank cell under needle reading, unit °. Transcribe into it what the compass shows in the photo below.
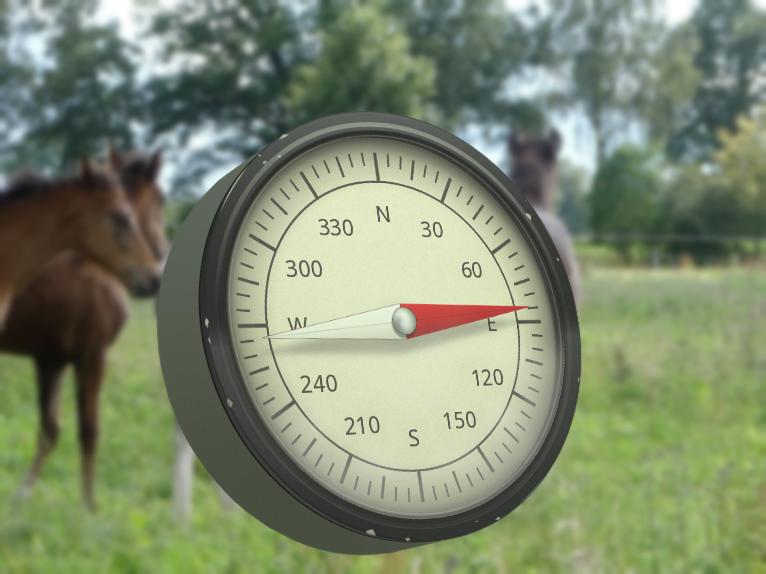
85 °
